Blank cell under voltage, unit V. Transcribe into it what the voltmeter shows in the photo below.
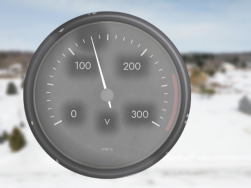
130 V
